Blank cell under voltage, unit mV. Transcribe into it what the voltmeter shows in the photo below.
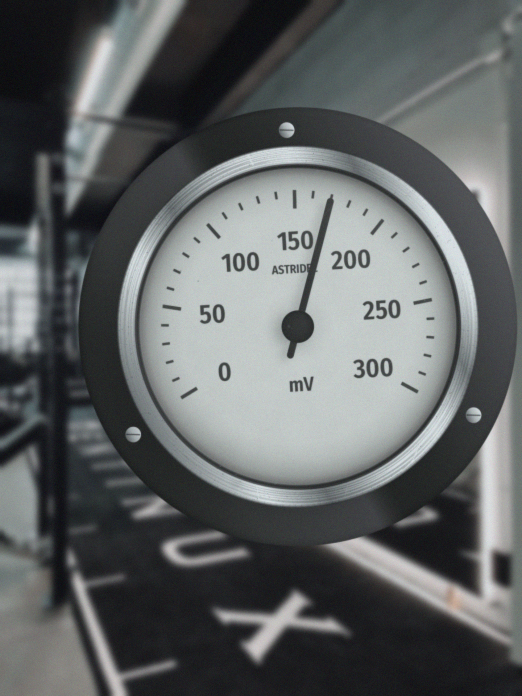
170 mV
